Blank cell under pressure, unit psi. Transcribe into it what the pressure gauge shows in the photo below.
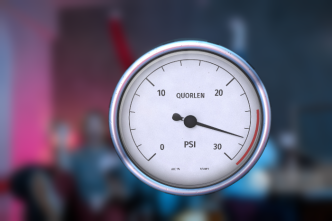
27 psi
